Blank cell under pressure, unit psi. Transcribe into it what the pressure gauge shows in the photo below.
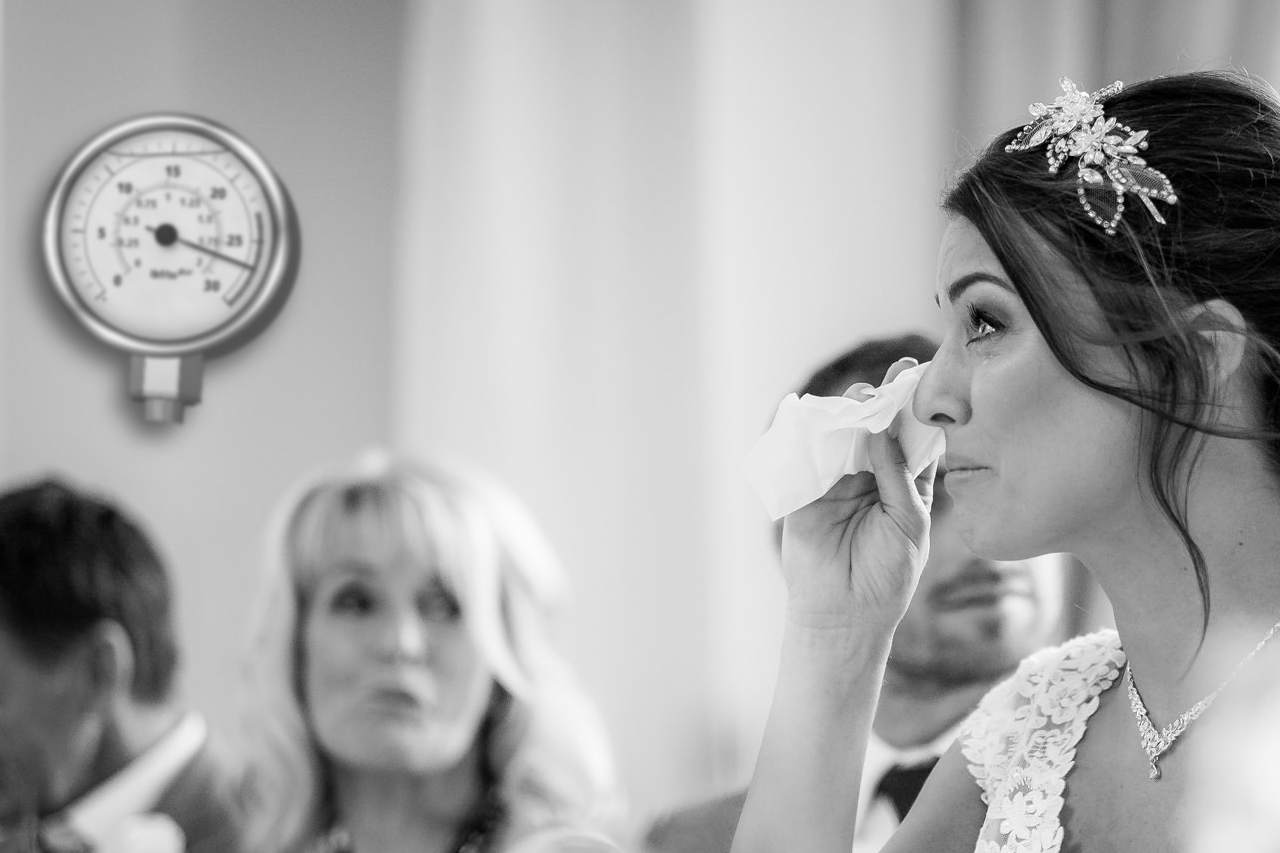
27 psi
